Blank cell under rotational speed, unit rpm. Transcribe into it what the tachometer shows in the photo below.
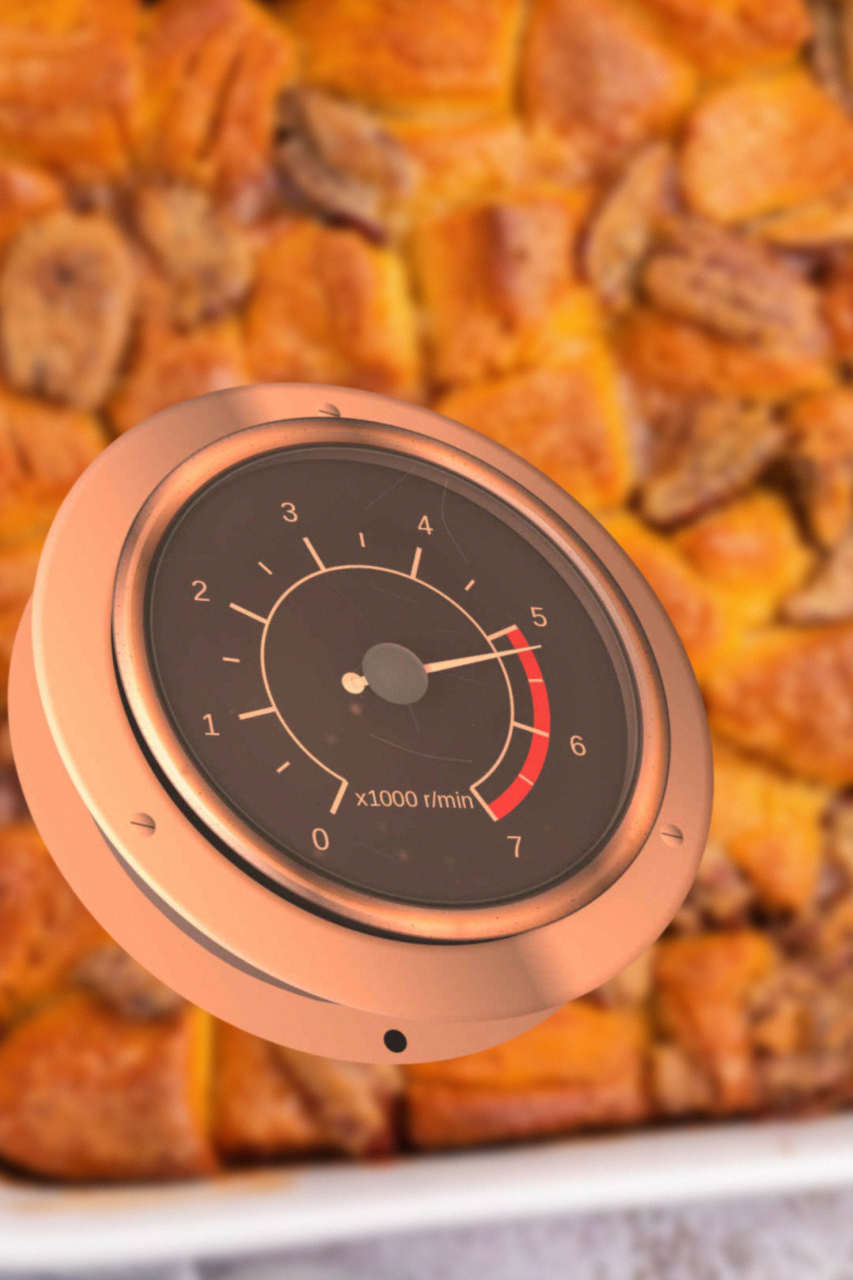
5250 rpm
